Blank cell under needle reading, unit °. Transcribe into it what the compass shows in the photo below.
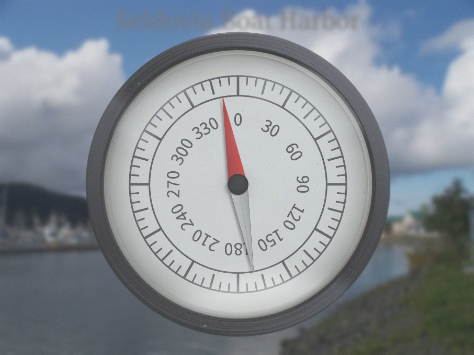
350 °
